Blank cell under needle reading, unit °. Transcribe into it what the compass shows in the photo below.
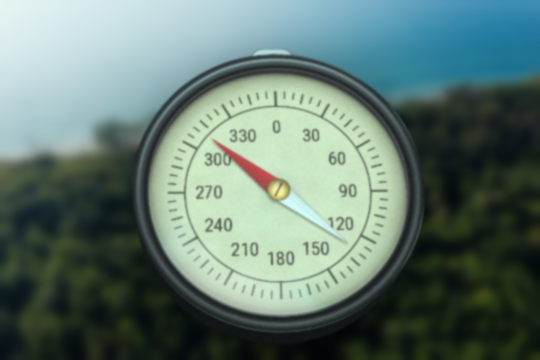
310 °
